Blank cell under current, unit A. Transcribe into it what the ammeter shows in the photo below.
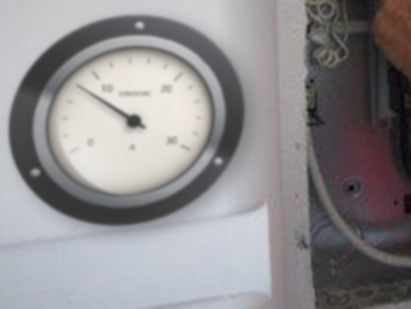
8 A
